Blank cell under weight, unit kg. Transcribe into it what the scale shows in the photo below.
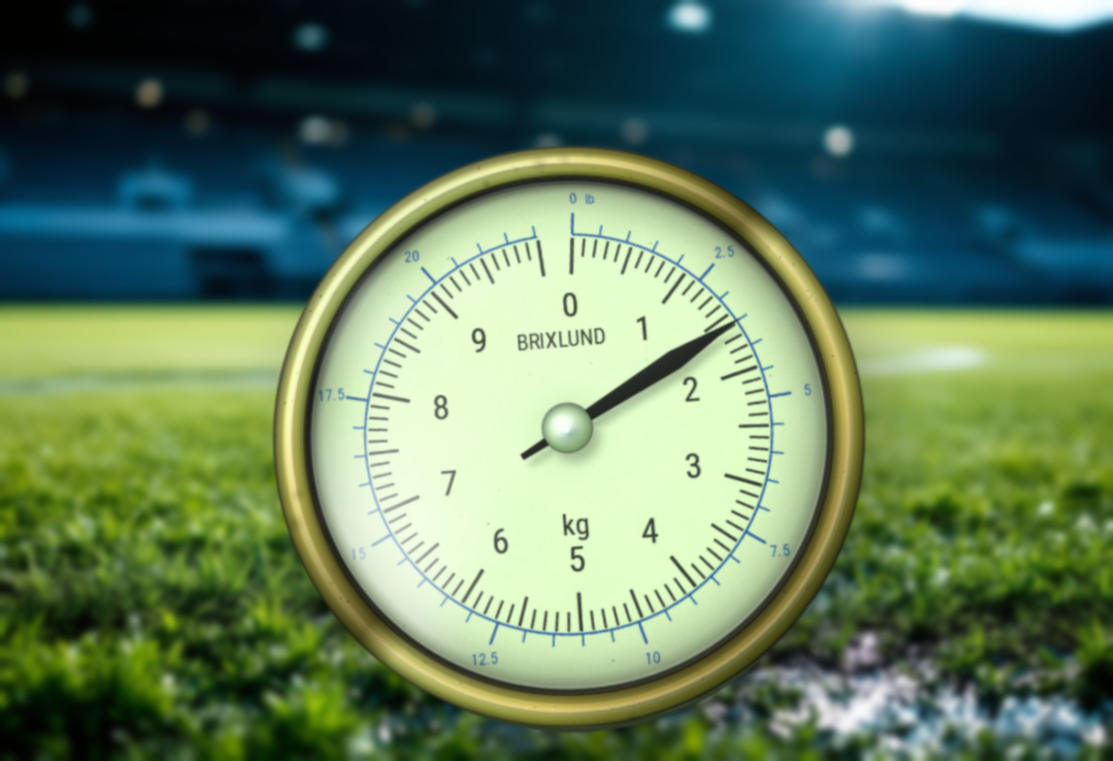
1.6 kg
